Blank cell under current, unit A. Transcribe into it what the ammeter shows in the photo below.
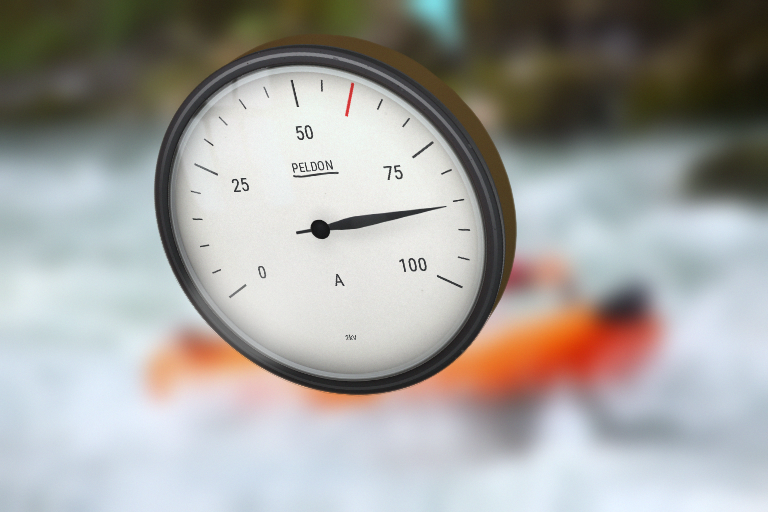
85 A
